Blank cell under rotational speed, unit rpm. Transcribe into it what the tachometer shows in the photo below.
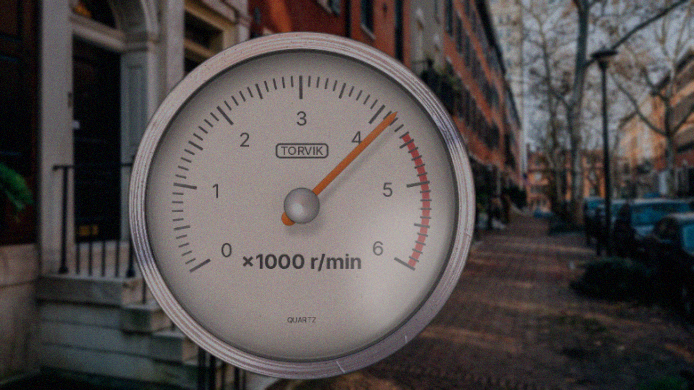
4150 rpm
